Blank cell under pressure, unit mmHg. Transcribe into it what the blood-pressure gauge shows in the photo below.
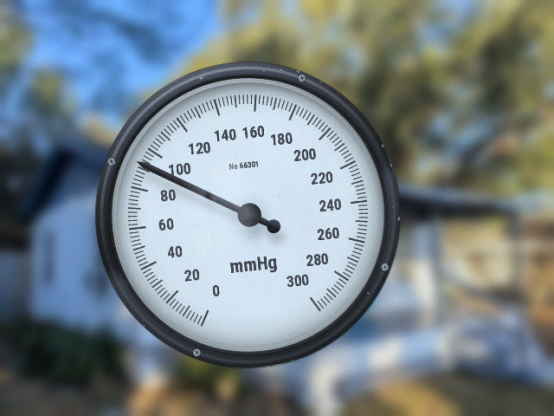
92 mmHg
